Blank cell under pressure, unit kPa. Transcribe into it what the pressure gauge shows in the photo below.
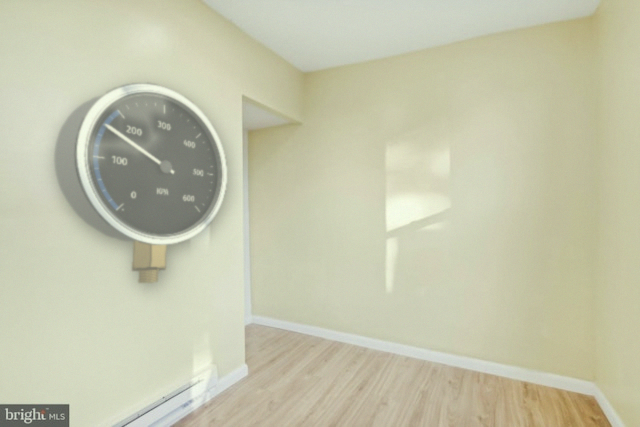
160 kPa
